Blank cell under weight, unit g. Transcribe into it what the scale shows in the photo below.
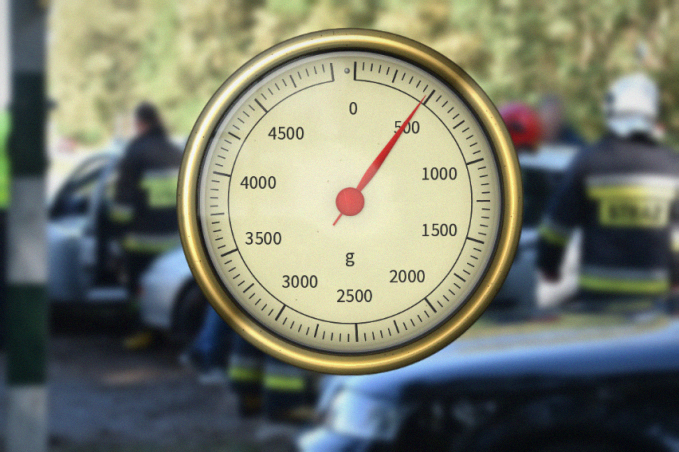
475 g
